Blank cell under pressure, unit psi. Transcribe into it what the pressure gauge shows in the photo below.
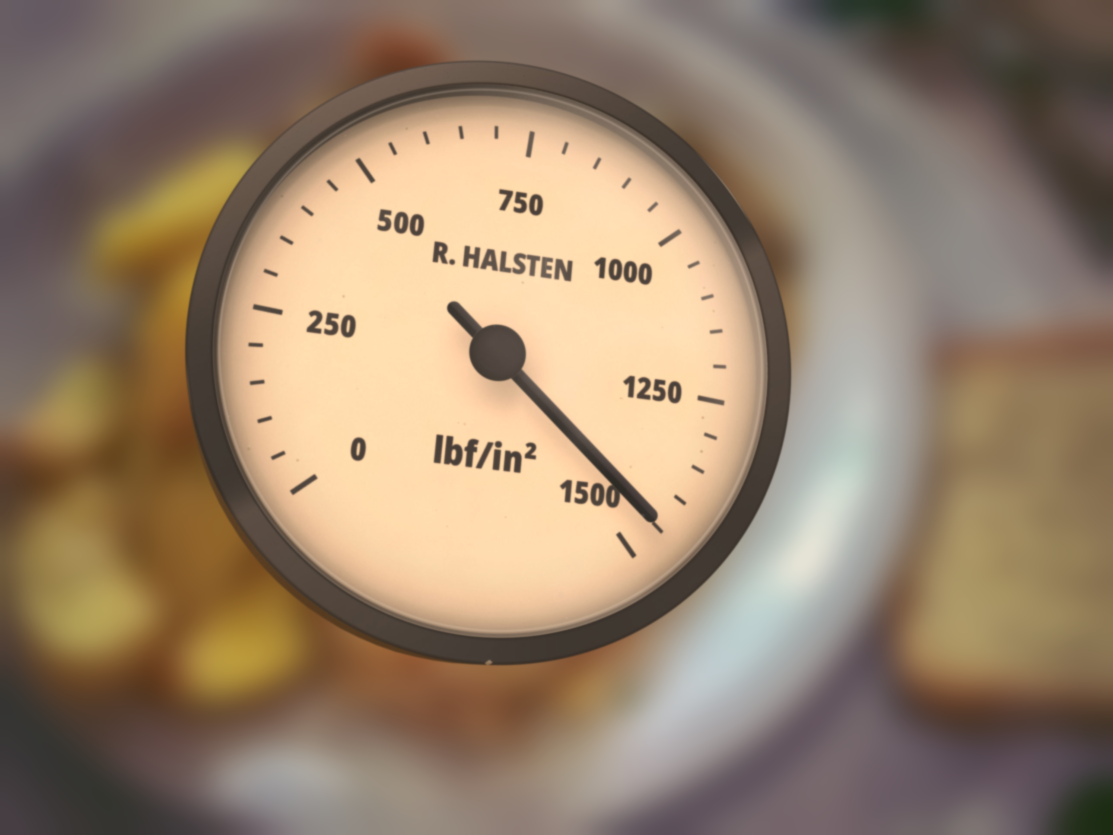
1450 psi
